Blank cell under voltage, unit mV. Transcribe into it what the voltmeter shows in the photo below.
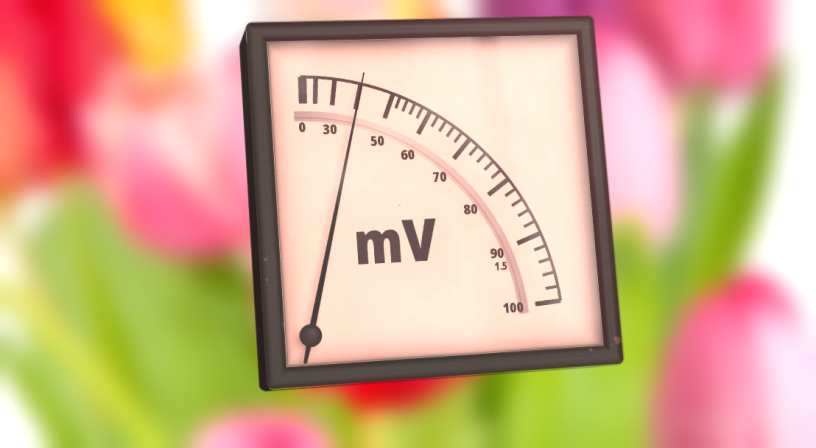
40 mV
